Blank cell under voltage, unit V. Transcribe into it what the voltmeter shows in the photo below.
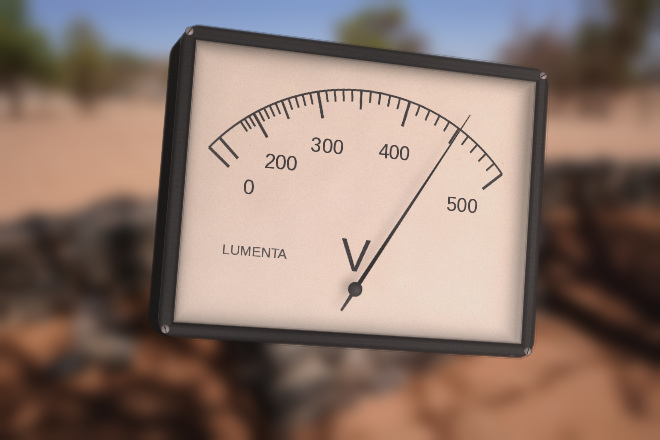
450 V
